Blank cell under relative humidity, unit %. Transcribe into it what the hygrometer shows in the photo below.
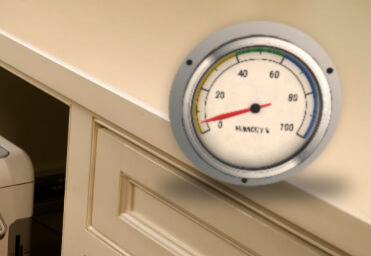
5 %
